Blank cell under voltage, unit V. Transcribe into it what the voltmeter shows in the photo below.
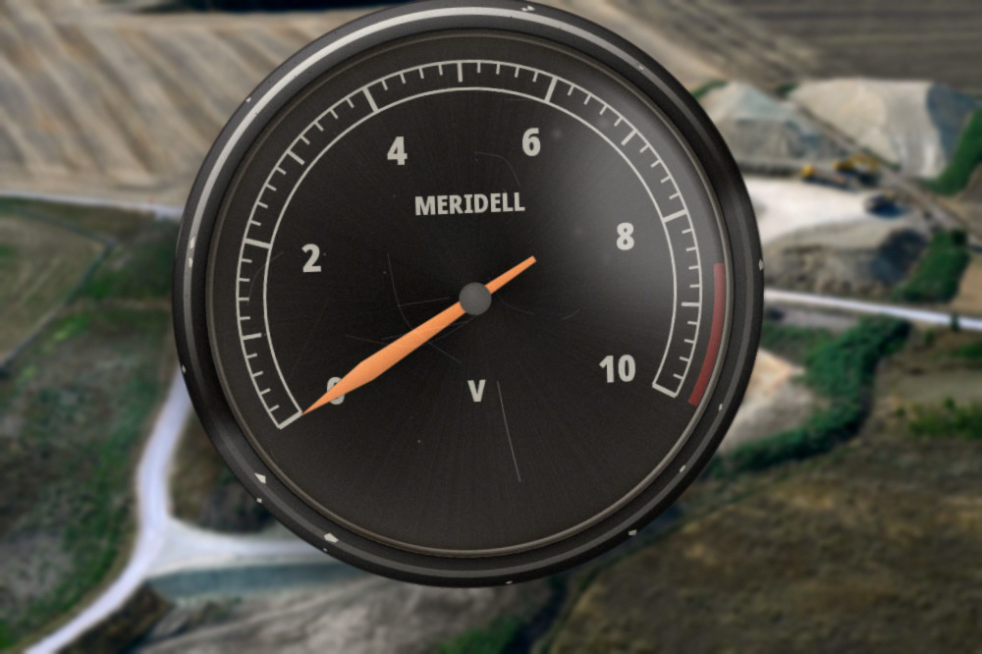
0 V
